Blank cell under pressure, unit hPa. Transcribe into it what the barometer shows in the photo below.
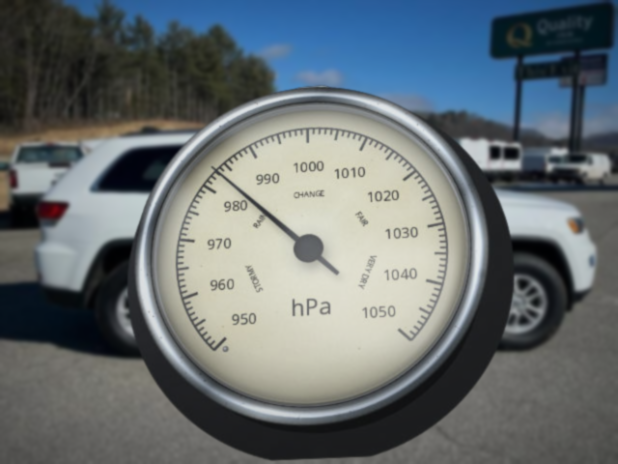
983 hPa
